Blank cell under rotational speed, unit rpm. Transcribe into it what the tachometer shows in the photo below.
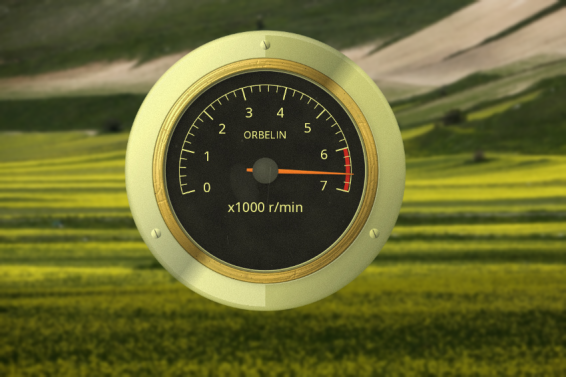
6600 rpm
